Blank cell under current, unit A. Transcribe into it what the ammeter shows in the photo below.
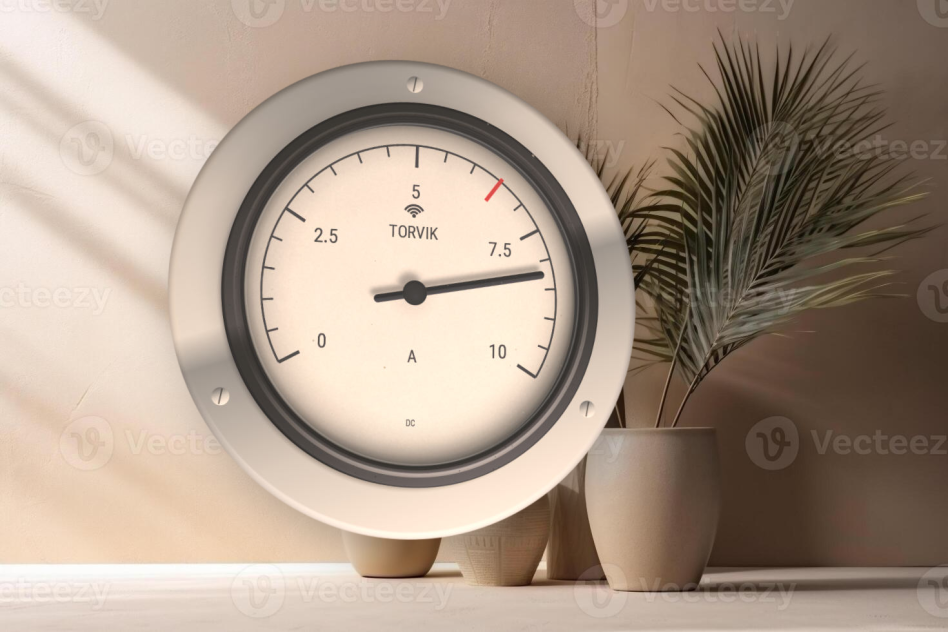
8.25 A
